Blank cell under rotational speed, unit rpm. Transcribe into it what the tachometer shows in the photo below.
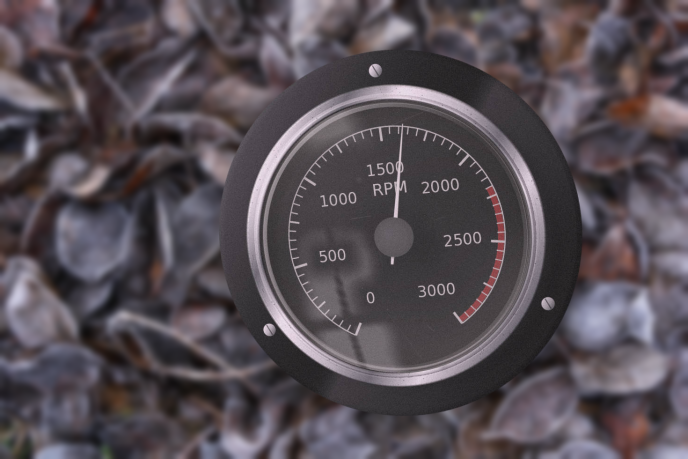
1625 rpm
